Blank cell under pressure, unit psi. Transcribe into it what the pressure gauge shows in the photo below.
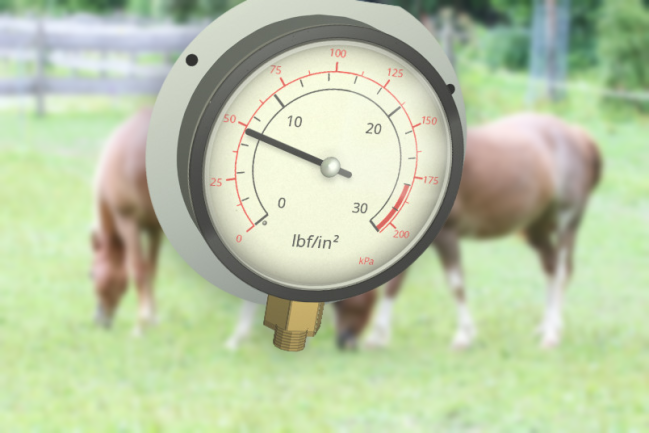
7 psi
